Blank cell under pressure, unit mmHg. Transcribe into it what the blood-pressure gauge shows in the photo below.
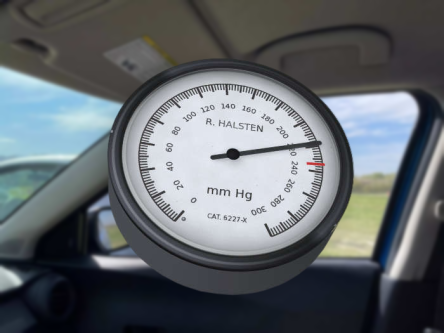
220 mmHg
